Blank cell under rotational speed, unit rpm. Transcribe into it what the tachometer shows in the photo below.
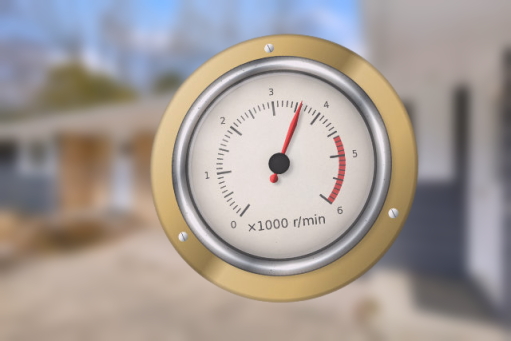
3600 rpm
